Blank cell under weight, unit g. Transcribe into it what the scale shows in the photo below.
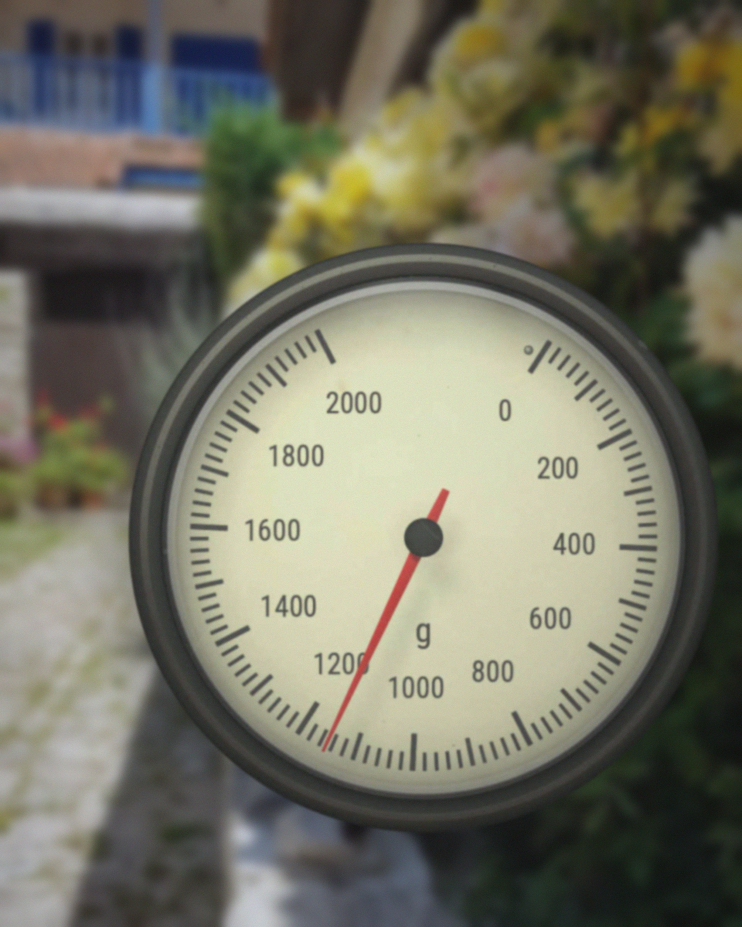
1150 g
